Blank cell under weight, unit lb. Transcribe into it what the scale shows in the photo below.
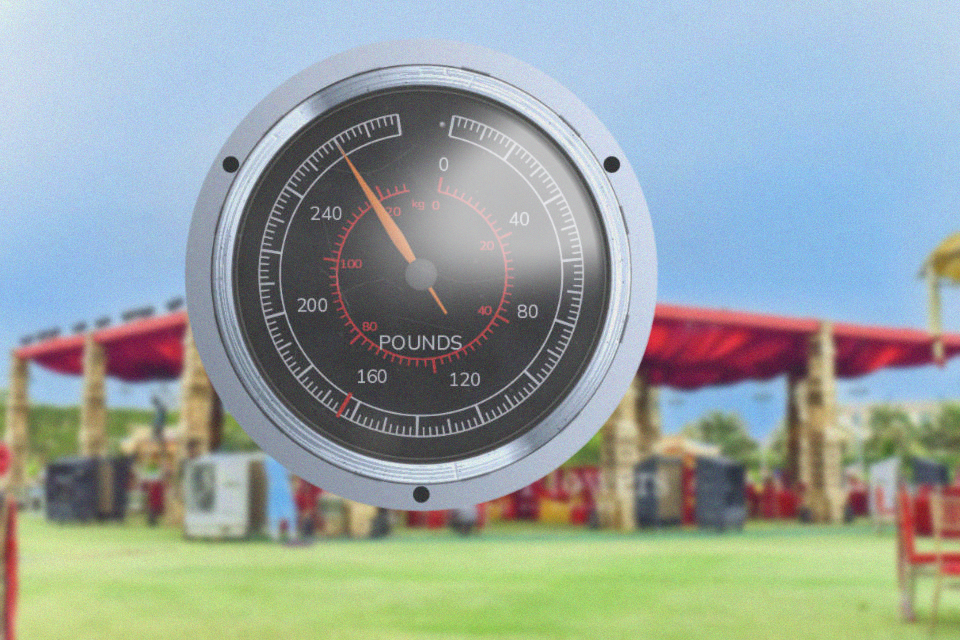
260 lb
